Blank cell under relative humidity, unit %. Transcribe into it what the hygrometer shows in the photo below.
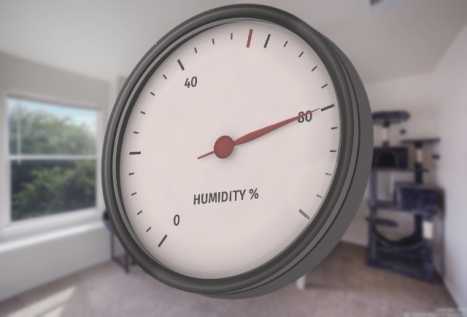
80 %
